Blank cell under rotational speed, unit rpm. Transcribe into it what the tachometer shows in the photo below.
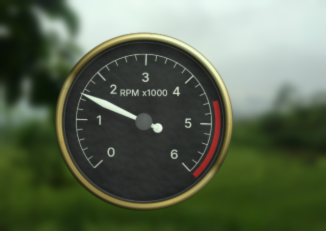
1500 rpm
